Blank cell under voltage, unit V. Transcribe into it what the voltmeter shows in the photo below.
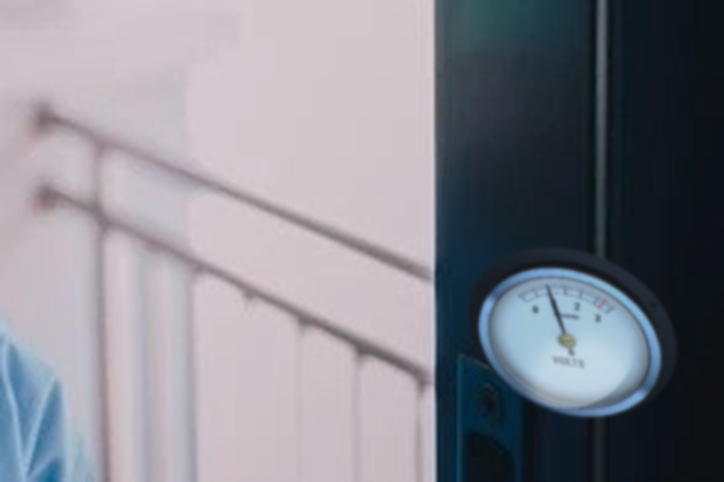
1 V
